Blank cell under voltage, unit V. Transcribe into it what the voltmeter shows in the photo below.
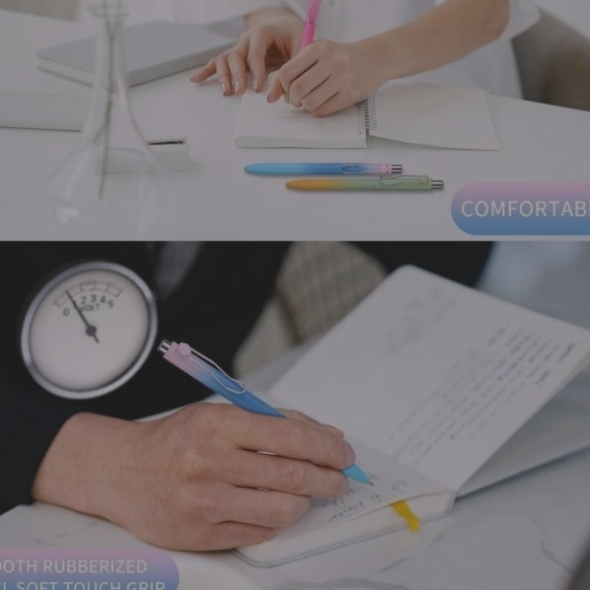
1 V
